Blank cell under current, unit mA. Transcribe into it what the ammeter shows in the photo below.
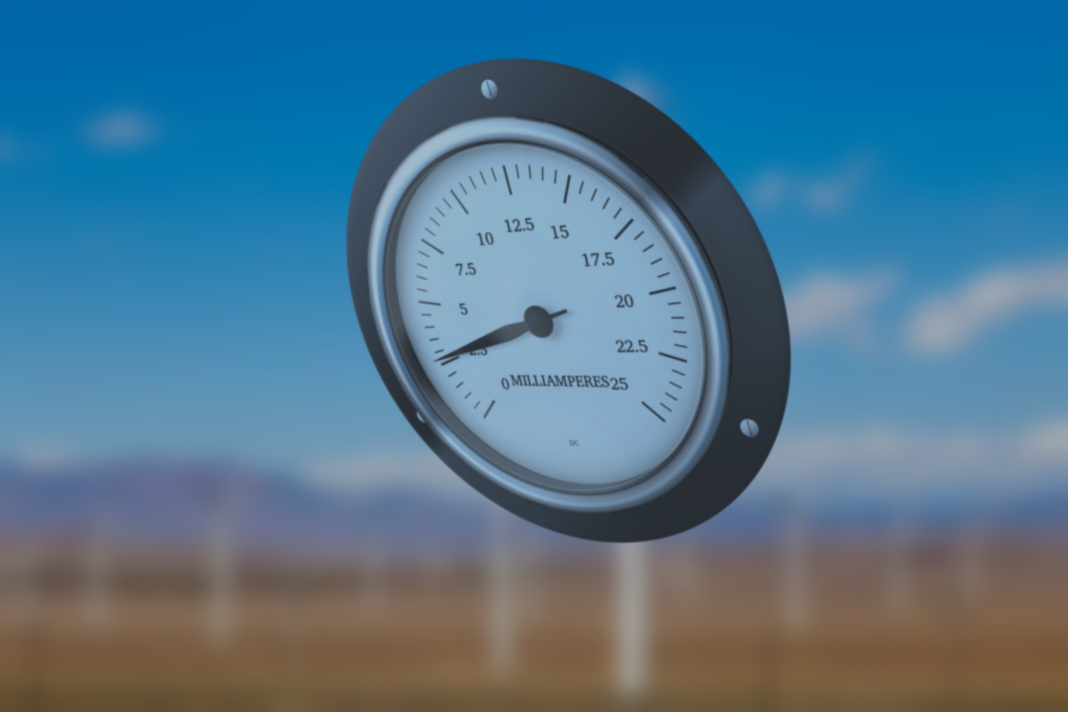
2.75 mA
